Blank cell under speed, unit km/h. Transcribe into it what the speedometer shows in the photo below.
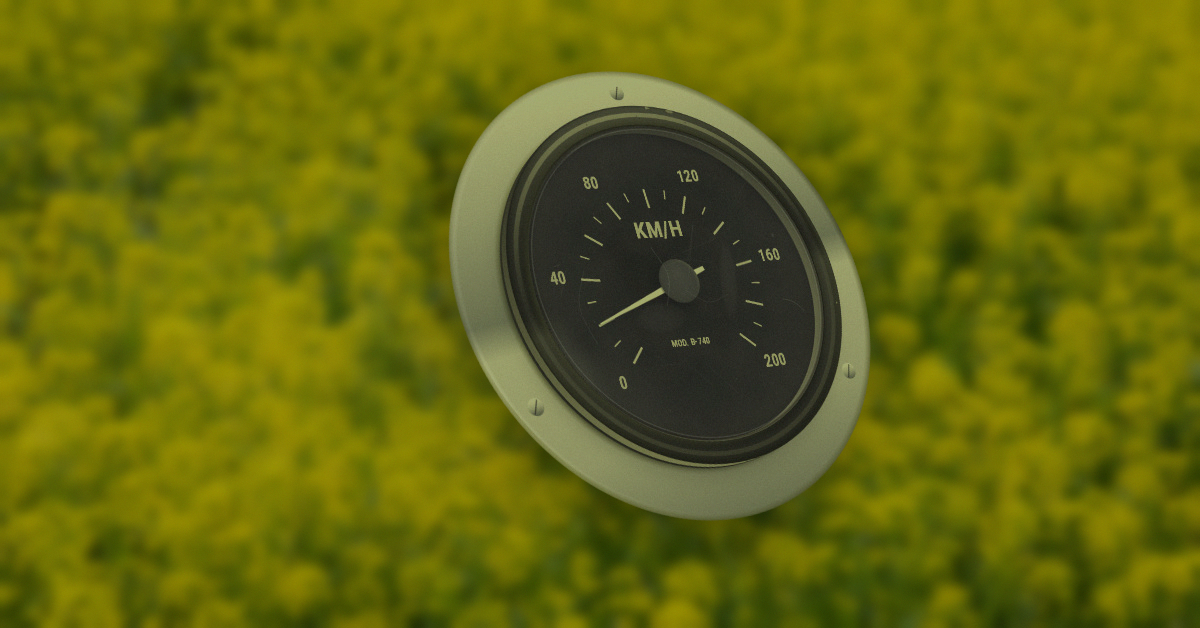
20 km/h
